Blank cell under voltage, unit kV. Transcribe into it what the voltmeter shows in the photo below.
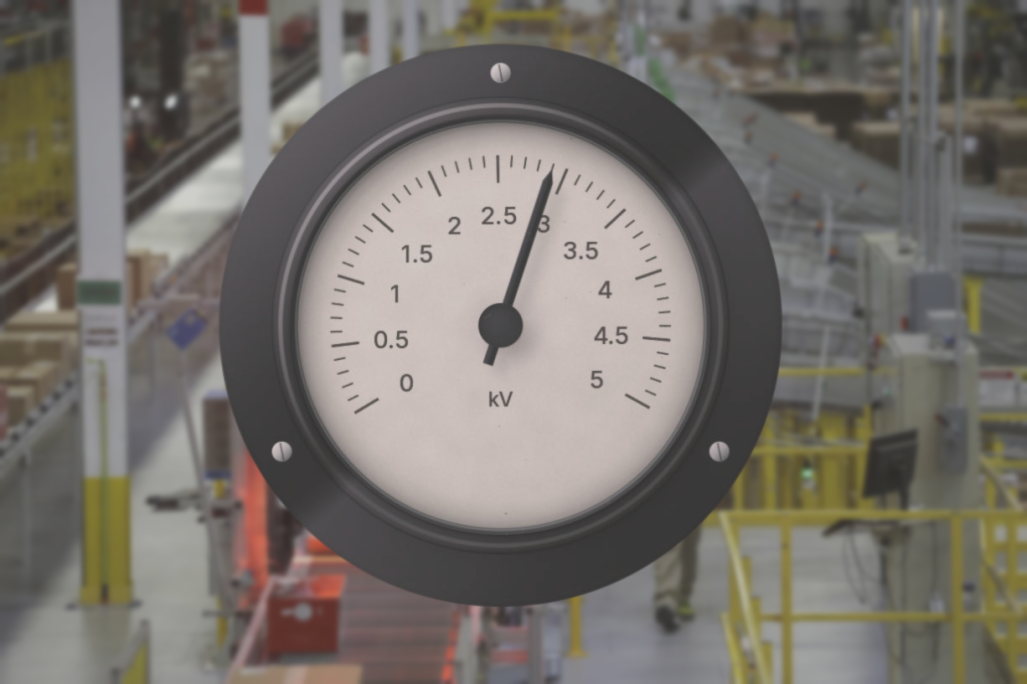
2.9 kV
